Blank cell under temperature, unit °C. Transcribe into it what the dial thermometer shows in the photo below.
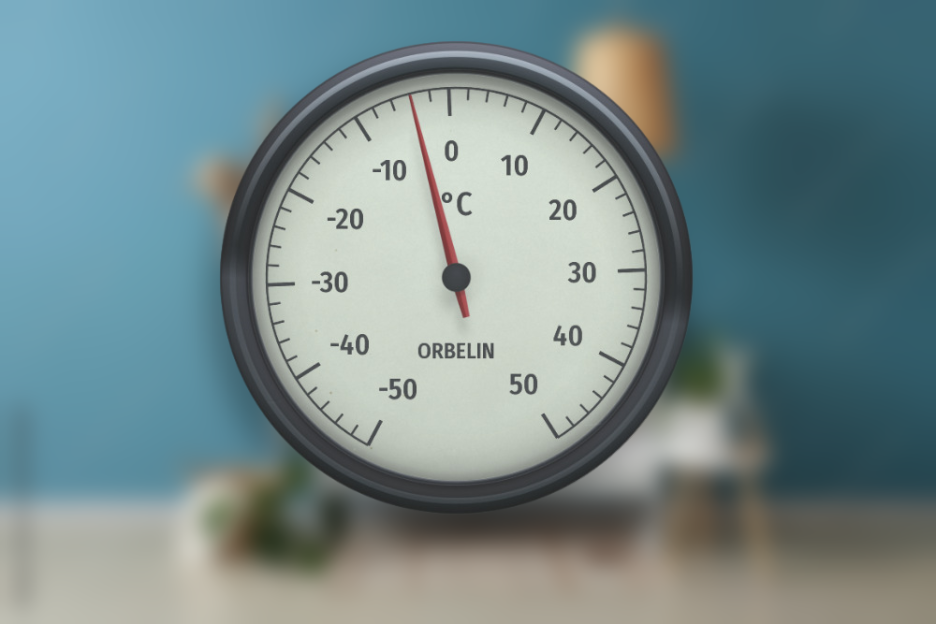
-4 °C
